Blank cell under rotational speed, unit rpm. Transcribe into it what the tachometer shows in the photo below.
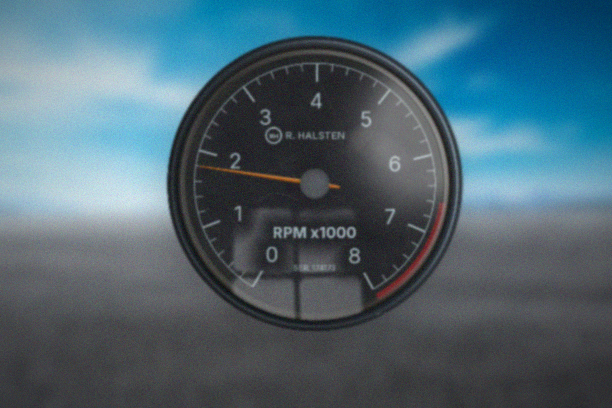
1800 rpm
